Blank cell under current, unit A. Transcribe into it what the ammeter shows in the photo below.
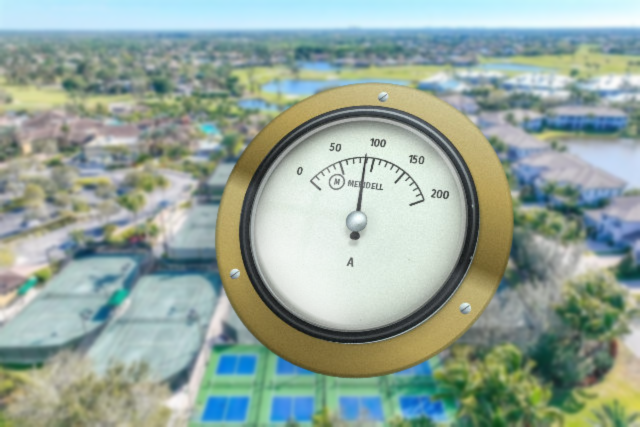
90 A
